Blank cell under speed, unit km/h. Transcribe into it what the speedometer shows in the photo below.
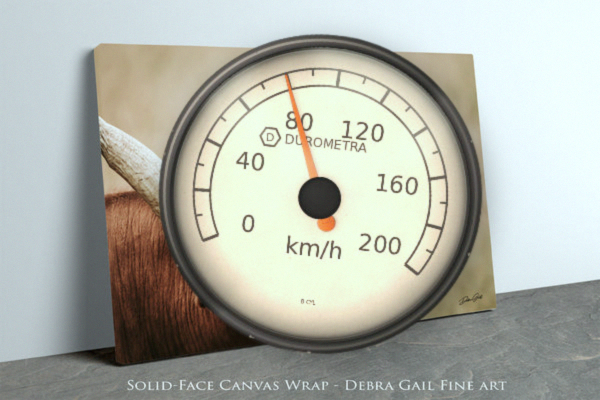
80 km/h
